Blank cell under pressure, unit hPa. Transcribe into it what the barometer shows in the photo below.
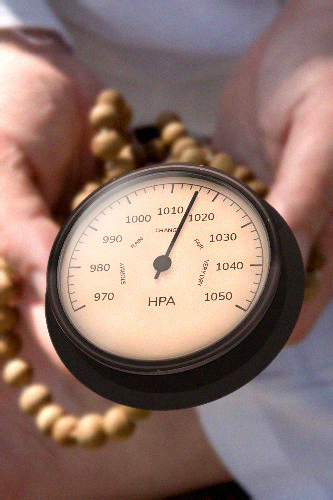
1016 hPa
